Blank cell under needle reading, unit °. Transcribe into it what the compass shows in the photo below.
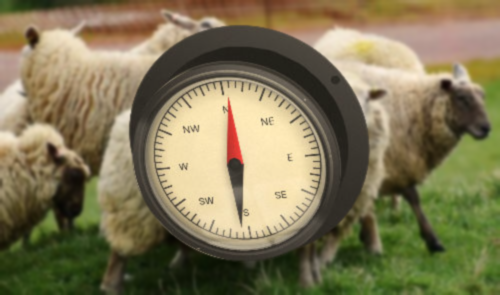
5 °
